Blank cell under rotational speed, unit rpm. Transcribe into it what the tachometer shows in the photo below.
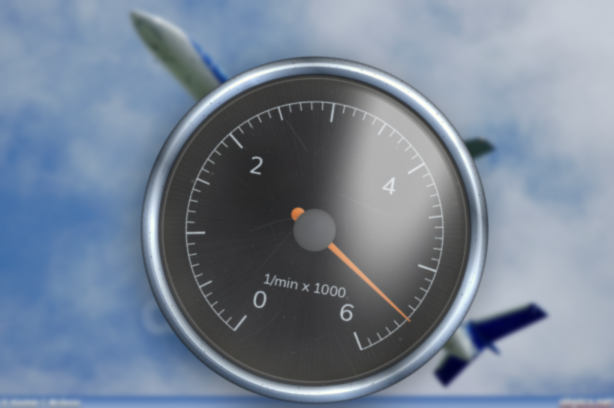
5500 rpm
